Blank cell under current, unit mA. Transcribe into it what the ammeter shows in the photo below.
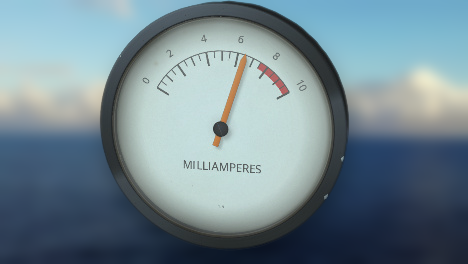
6.5 mA
